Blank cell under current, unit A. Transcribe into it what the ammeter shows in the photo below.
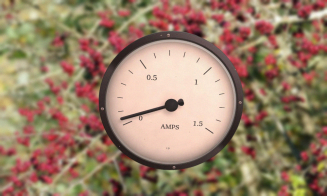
0.05 A
